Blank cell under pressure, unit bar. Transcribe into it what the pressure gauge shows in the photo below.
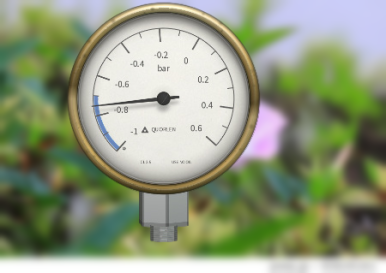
-0.75 bar
